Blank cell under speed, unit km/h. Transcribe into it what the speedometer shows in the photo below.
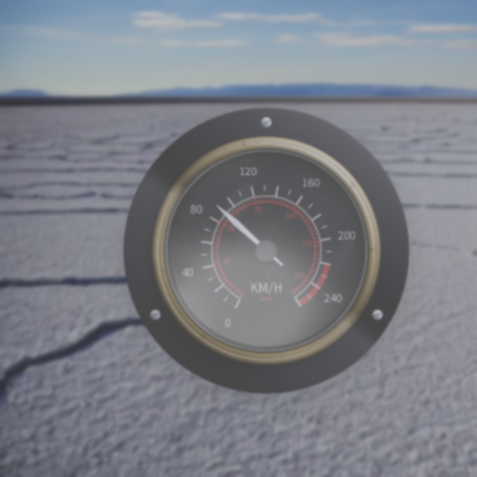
90 km/h
